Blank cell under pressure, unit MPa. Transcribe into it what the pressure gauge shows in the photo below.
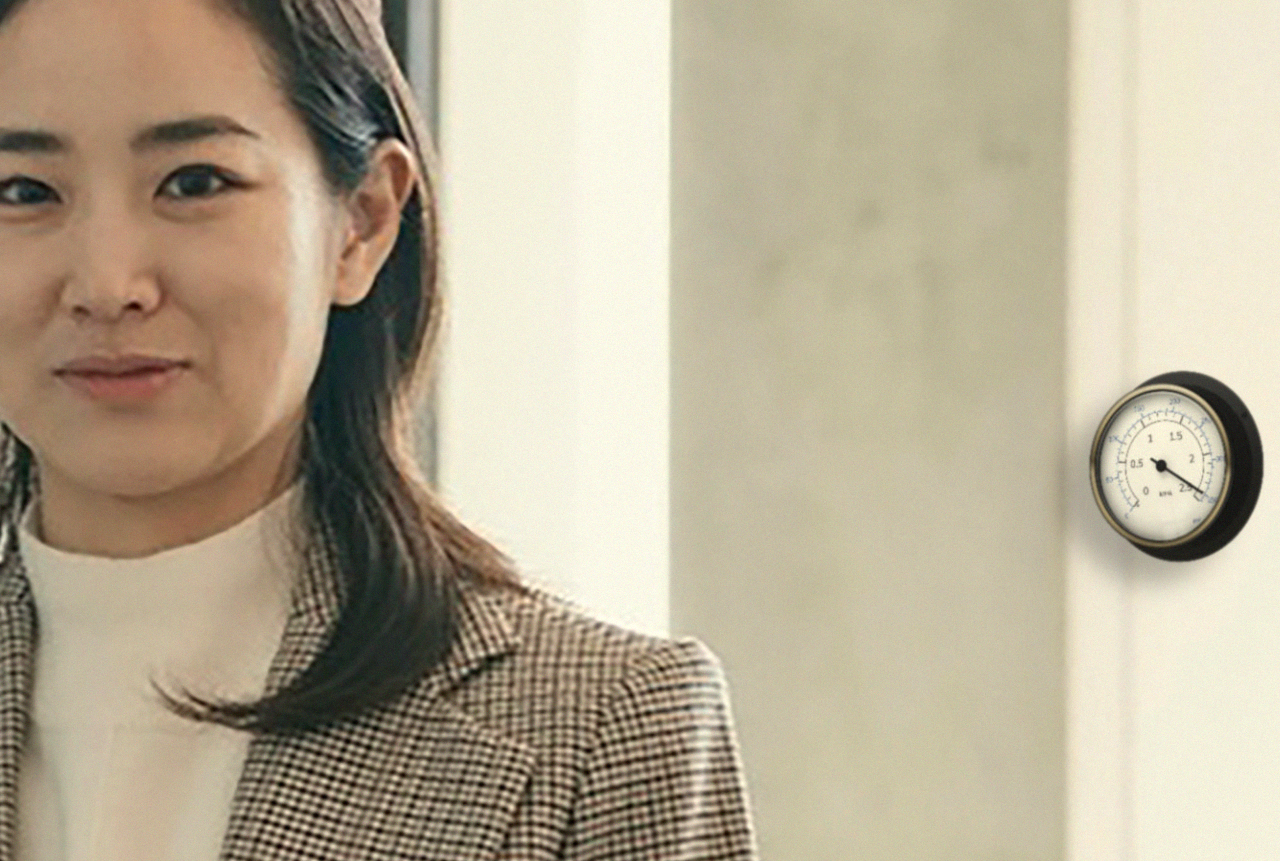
2.4 MPa
